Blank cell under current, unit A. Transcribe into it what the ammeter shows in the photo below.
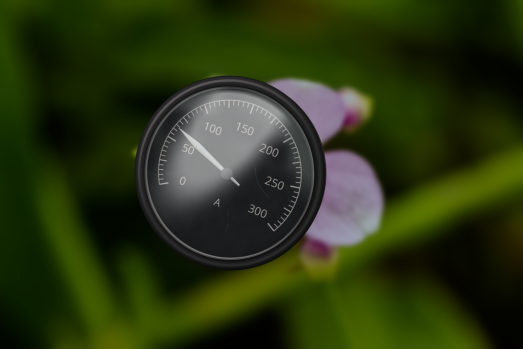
65 A
